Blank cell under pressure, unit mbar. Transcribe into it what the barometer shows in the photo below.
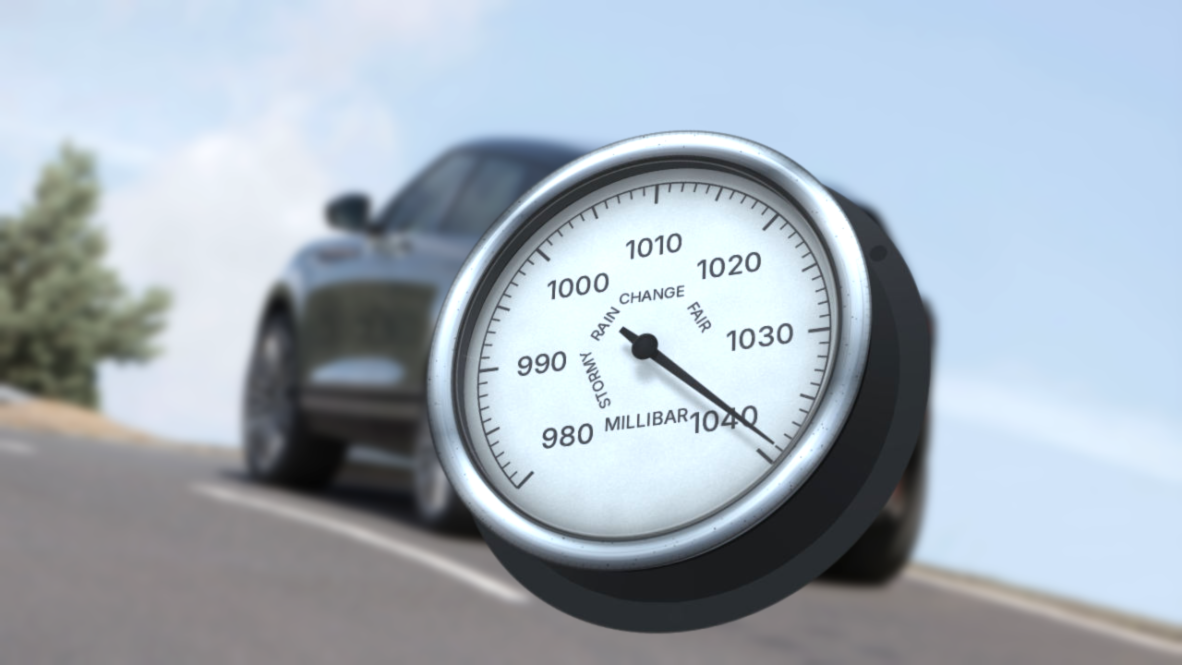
1039 mbar
